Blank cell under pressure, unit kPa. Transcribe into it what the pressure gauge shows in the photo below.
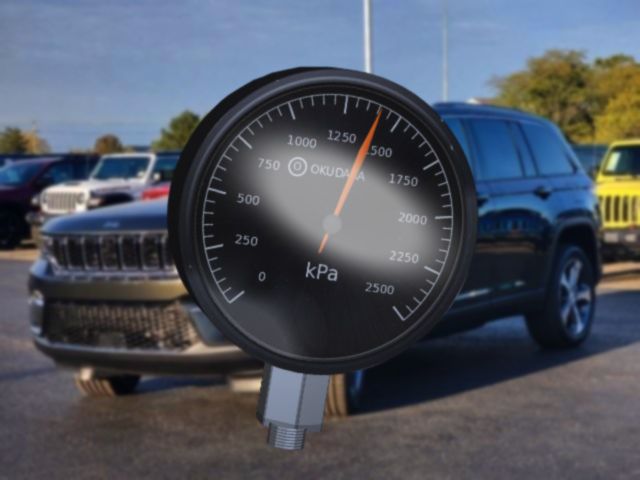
1400 kPa
